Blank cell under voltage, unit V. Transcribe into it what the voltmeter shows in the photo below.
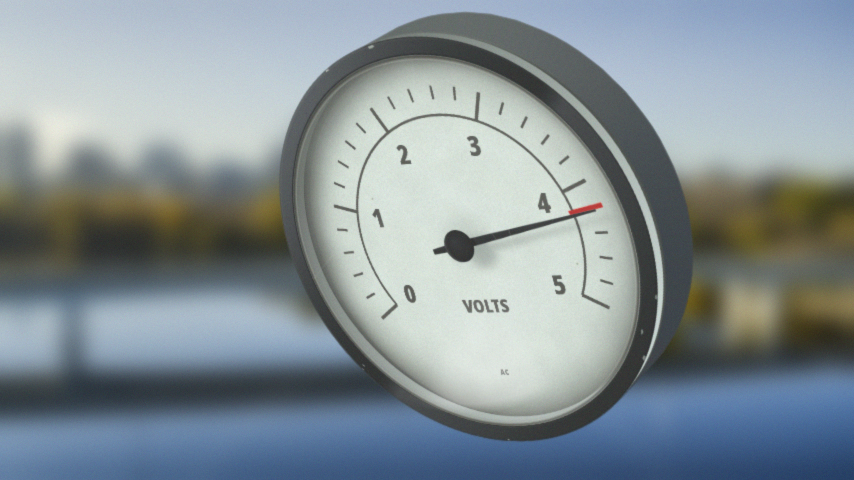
4.2 V
